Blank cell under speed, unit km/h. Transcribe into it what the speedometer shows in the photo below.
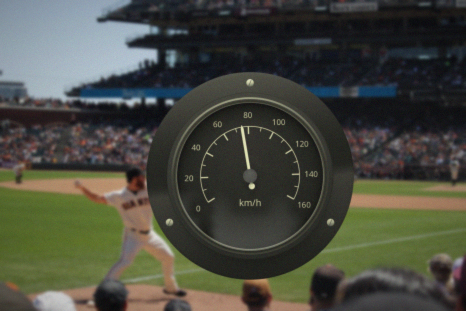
75 km/h
